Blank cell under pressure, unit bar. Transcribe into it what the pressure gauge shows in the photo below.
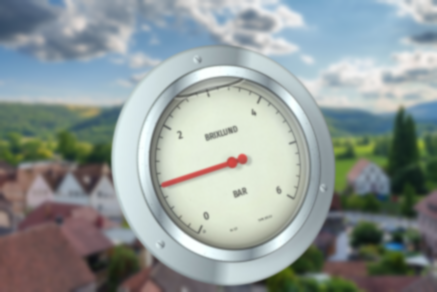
1 bar
